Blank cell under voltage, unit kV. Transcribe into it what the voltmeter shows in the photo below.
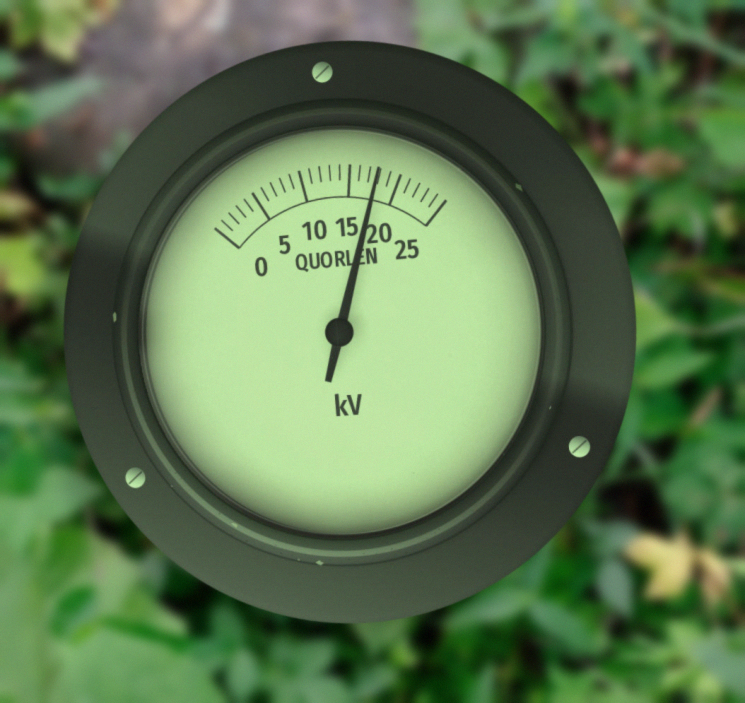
18 kV
